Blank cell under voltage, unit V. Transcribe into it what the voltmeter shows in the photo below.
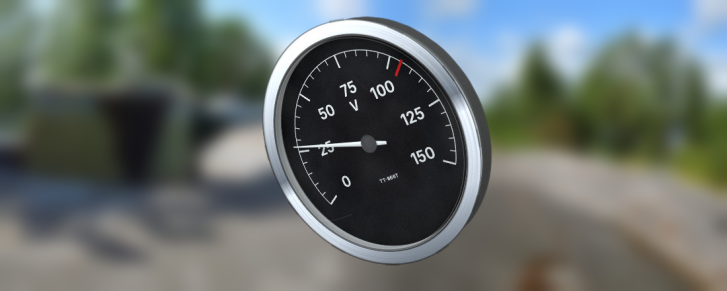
27.5 V
